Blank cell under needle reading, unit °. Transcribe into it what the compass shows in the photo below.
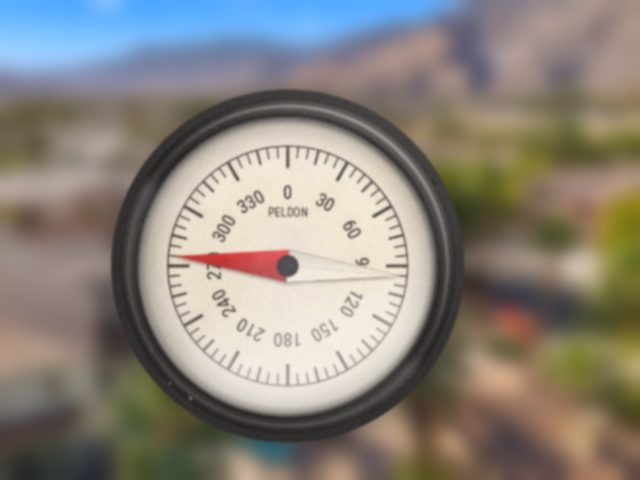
275 °
